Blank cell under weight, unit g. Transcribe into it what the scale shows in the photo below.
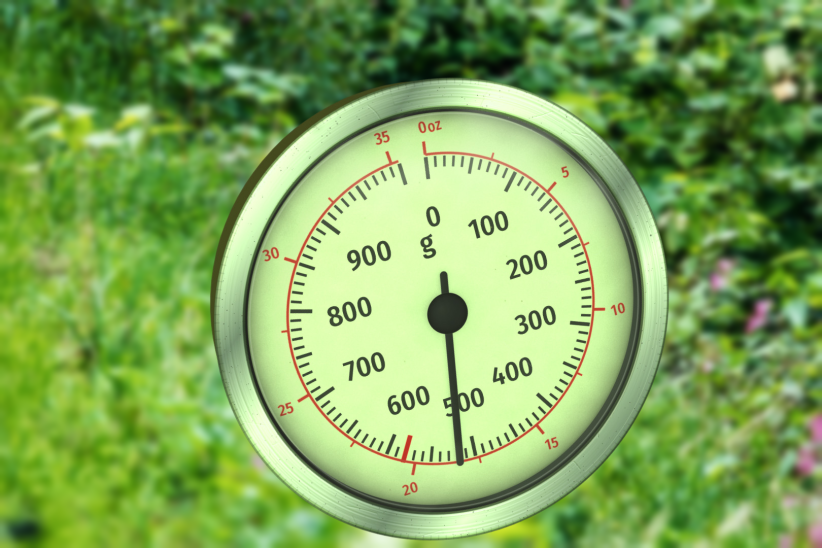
520 g
